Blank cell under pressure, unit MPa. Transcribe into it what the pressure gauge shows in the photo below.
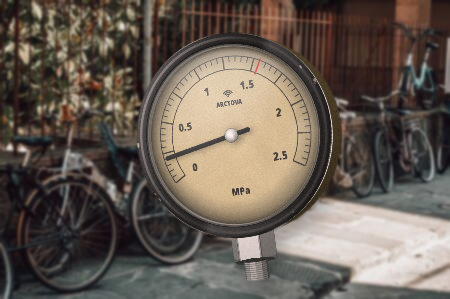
0.2 MPa
